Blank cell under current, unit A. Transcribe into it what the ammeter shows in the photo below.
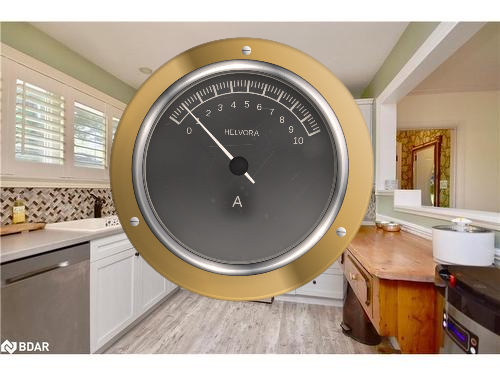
1 A
